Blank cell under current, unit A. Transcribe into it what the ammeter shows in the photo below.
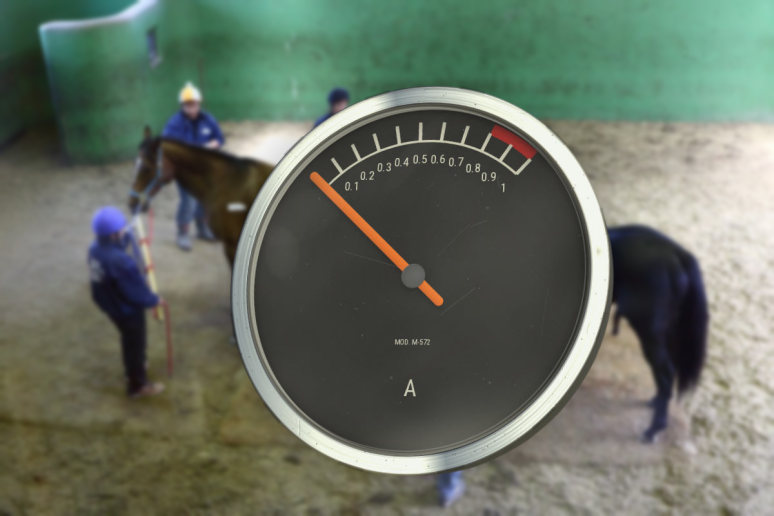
0 A
